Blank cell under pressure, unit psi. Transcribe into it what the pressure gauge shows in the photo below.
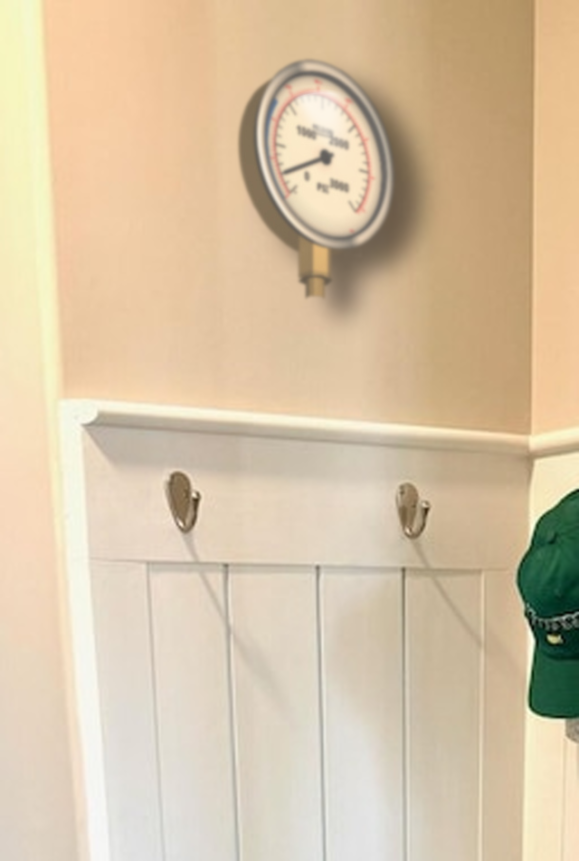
200 psi
